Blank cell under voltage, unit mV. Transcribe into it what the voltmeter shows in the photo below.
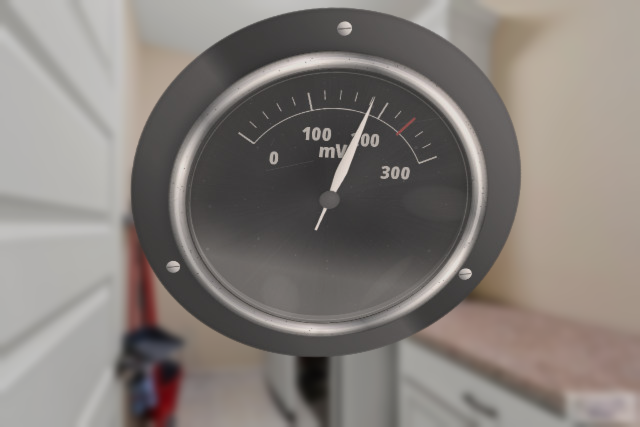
180 mV
